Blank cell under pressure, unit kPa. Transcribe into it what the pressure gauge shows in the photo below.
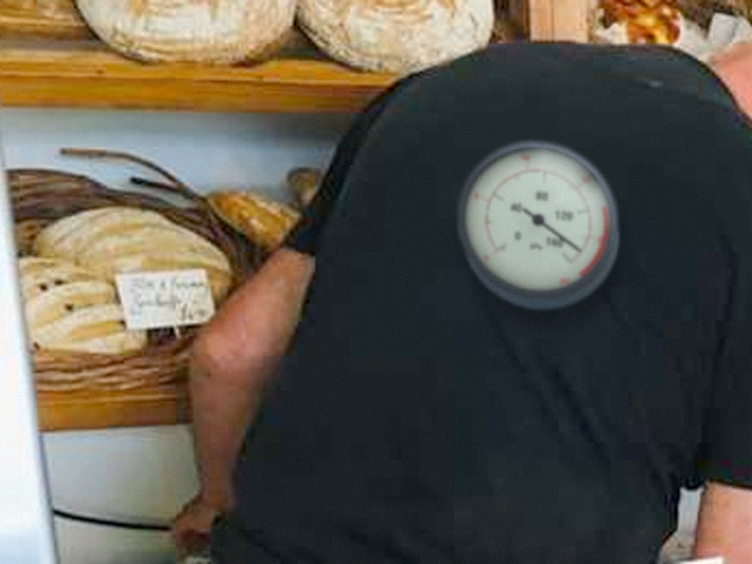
150 kPa
